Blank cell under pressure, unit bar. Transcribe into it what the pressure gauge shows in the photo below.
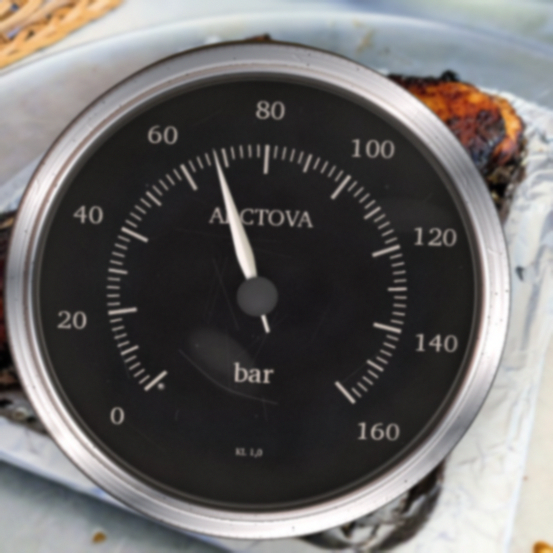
68 bar
